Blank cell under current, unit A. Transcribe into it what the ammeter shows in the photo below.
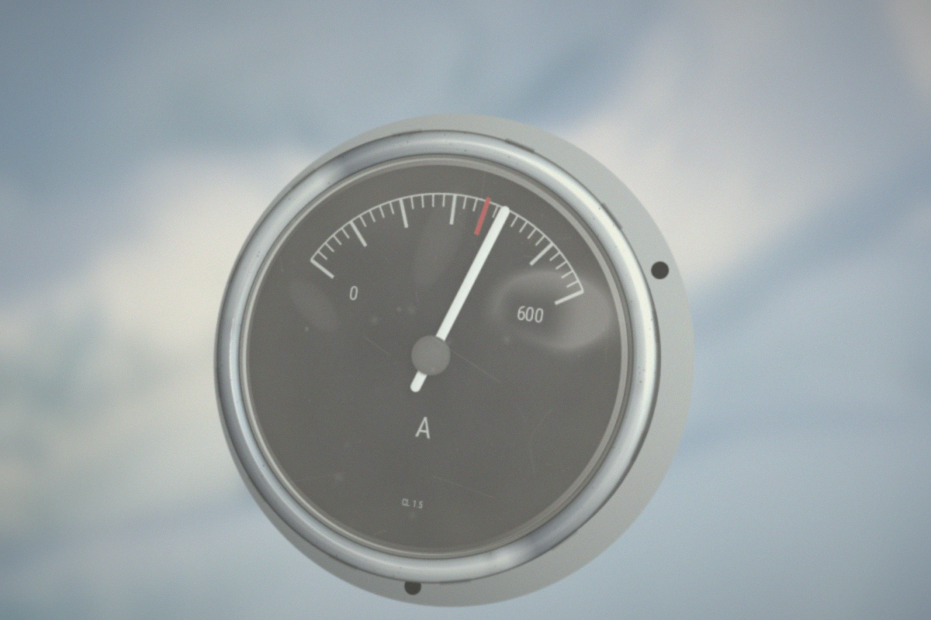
400 A
